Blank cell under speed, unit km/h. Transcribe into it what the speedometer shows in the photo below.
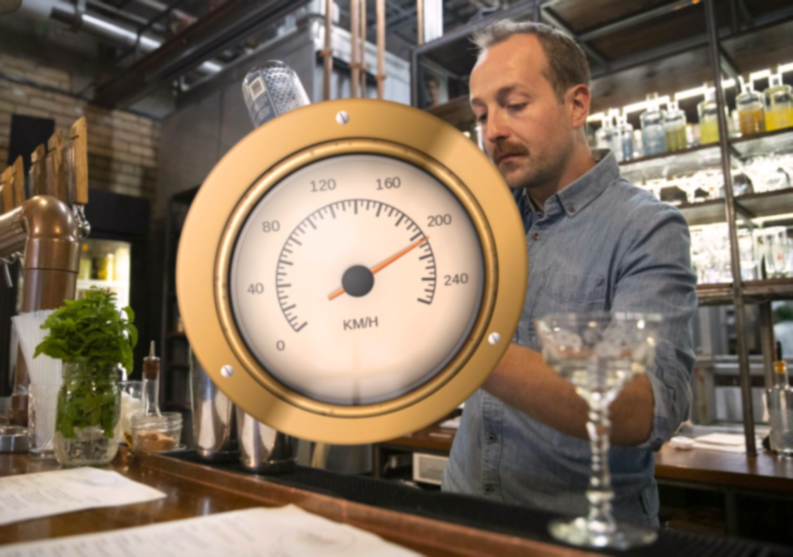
205 km/h
